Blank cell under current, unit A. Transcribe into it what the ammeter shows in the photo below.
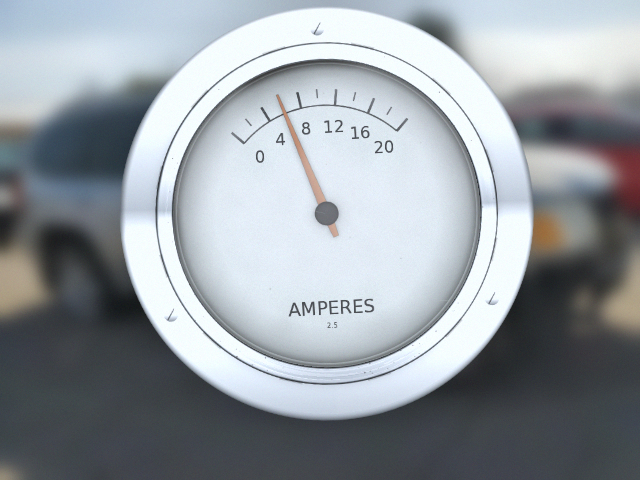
6 A
